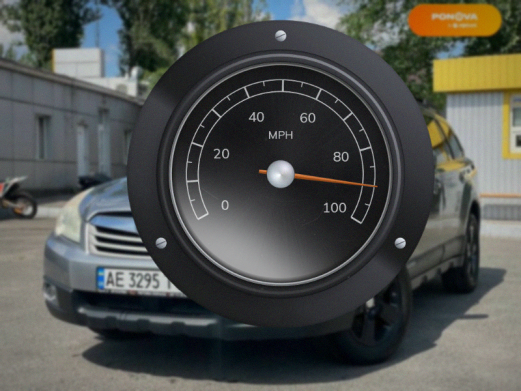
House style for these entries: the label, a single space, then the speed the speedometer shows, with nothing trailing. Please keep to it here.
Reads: 90 mph
